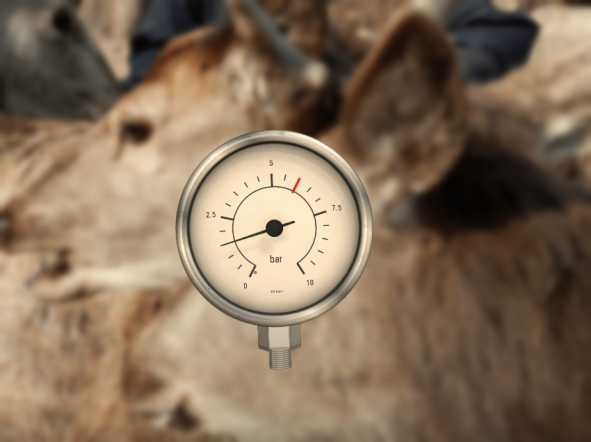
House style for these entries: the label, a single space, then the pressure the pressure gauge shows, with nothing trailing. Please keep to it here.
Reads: 1.5 bar
